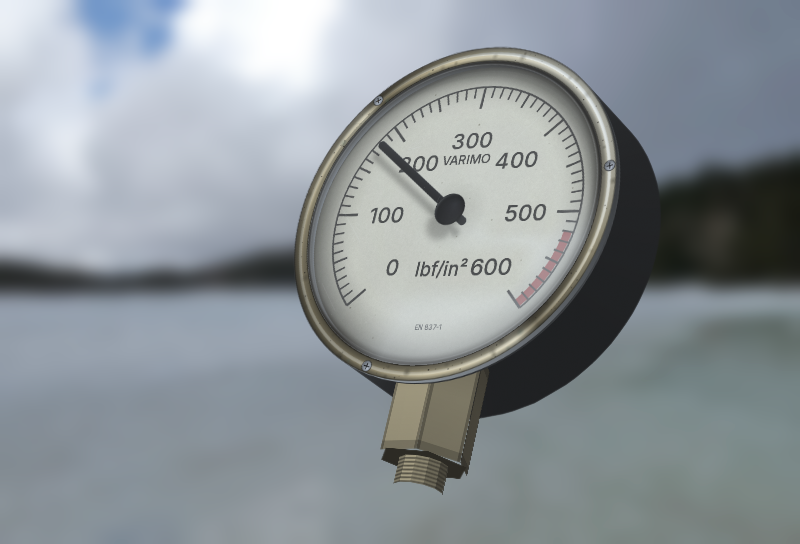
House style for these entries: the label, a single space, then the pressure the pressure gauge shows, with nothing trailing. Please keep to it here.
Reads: 180 psi
